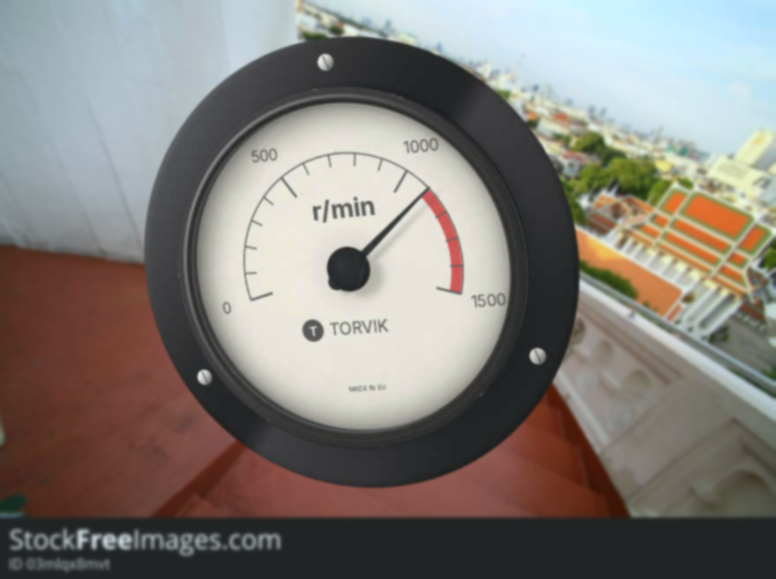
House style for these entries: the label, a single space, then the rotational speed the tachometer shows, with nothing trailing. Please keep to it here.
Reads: 1100 rpm
